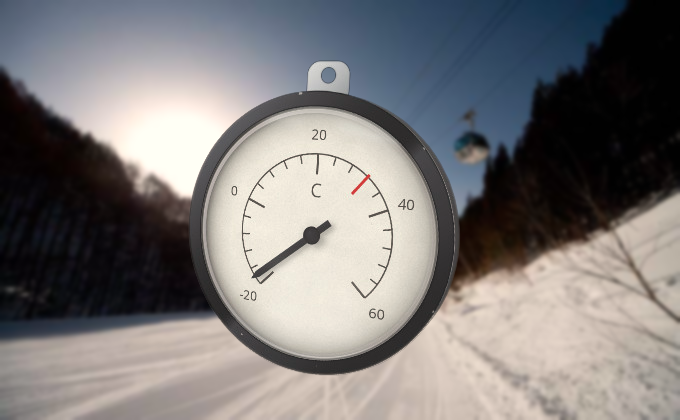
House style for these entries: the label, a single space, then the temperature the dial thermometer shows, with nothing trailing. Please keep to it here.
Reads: -18 °C
